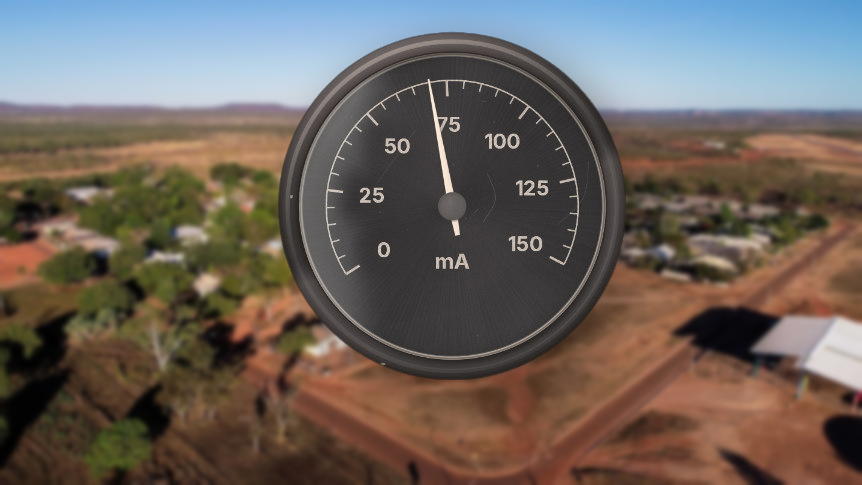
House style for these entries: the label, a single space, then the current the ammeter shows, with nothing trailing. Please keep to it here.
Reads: 70 mA
